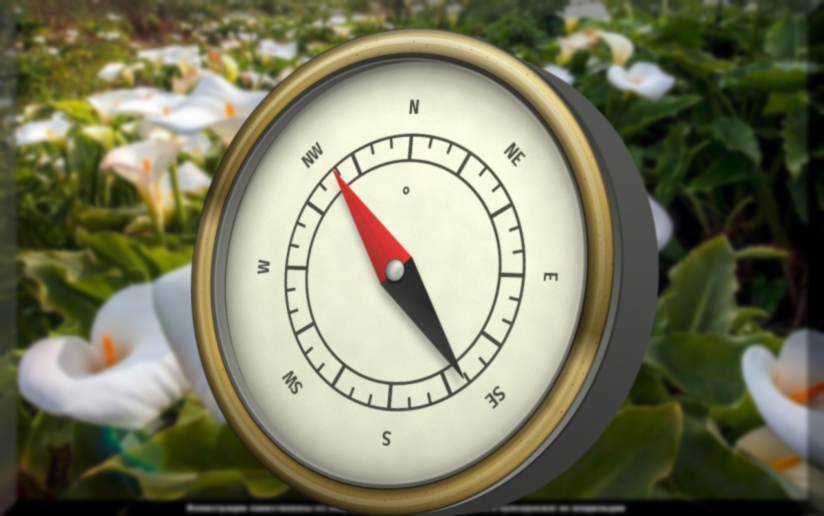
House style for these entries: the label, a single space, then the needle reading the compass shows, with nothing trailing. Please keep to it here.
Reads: 320 °
